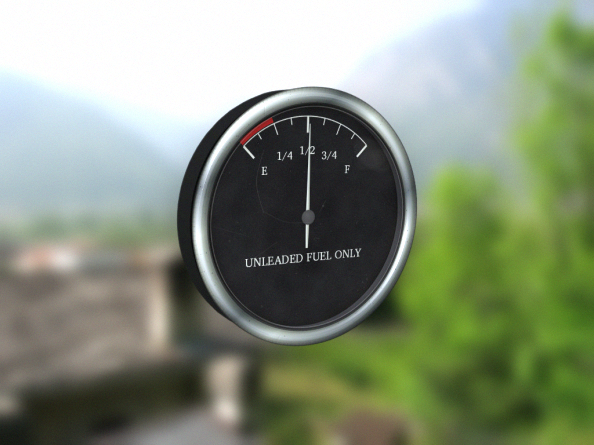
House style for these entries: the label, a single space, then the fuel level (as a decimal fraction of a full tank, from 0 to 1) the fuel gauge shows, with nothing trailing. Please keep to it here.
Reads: 0.5
